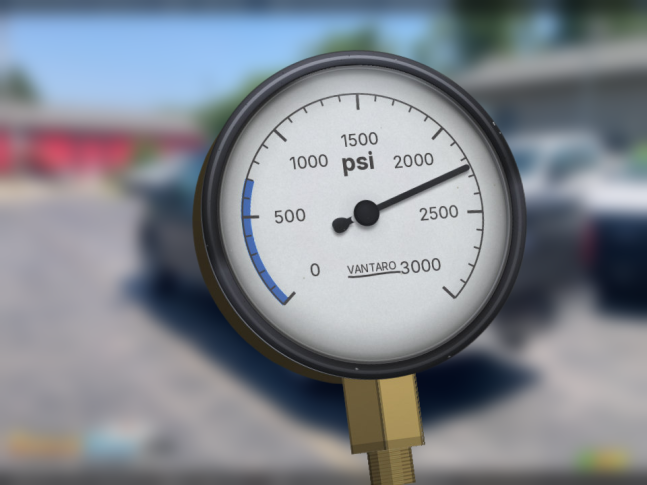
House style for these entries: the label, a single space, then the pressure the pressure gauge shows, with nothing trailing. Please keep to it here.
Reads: 2250 psi
